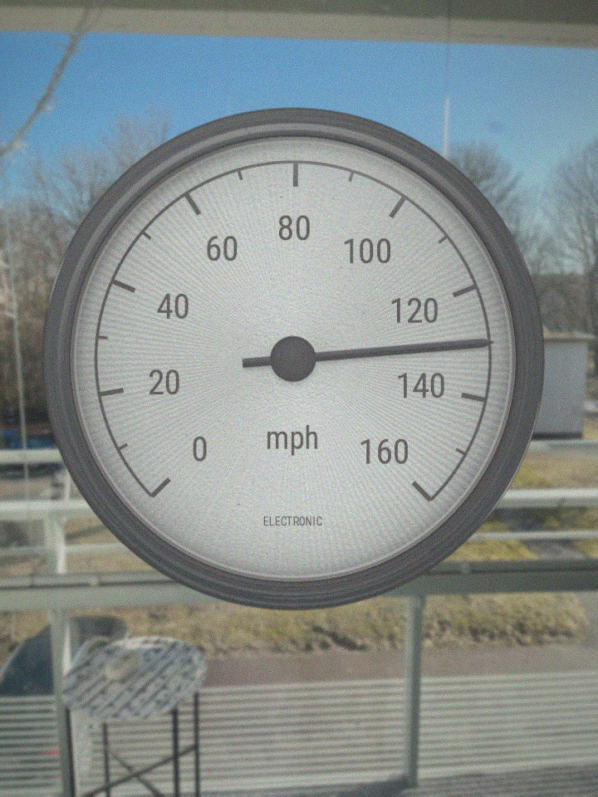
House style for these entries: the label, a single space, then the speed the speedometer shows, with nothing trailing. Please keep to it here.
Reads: 130 mph
